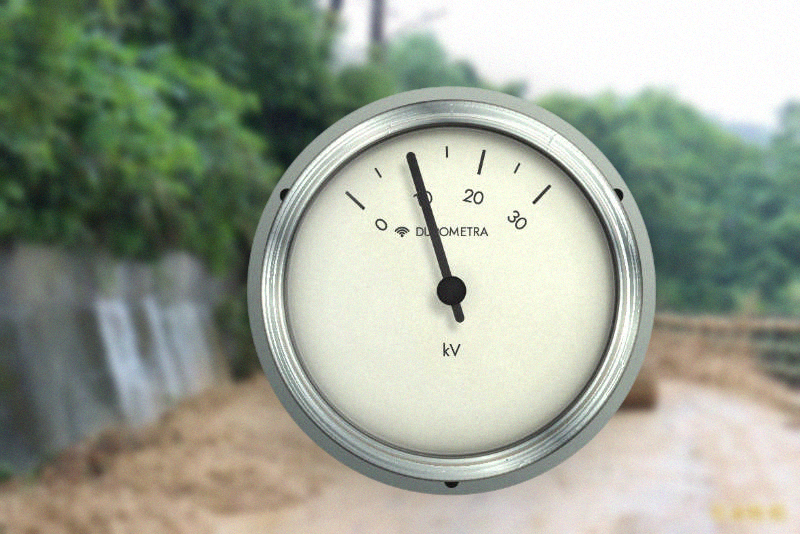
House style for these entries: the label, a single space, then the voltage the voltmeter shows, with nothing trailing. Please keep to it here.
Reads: 10 kV
